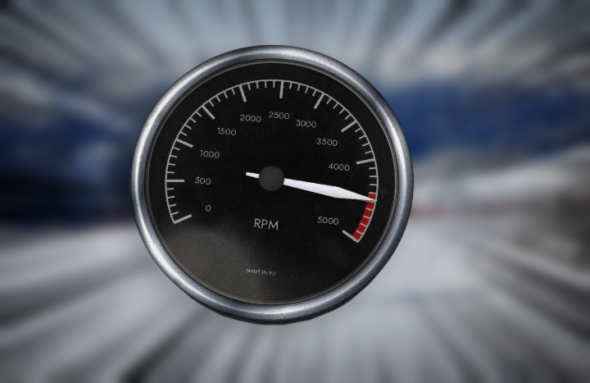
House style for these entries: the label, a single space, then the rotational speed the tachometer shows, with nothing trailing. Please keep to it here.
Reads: 4500 rpm
